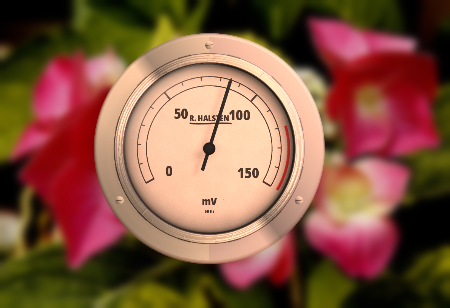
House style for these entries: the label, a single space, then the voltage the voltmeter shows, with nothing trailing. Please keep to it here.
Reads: 85 mV
